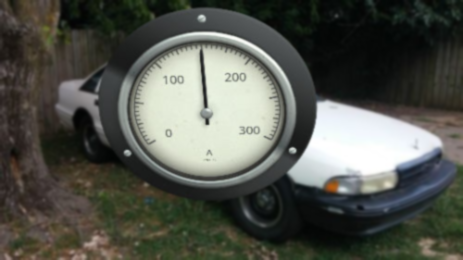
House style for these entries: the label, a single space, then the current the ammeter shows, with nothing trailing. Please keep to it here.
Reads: 150 A
